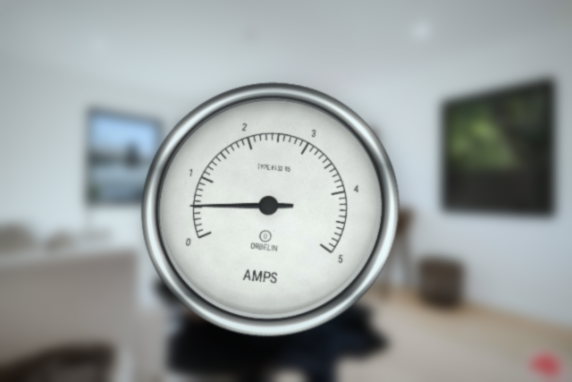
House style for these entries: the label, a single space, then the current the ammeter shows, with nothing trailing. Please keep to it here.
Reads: 0.5 A
